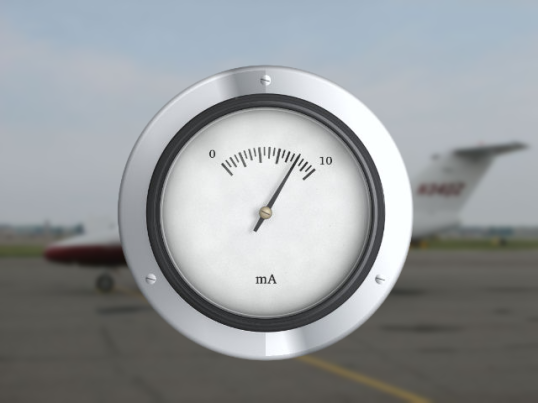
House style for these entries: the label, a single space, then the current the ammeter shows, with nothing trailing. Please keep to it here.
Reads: 8 mA
